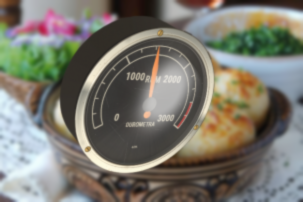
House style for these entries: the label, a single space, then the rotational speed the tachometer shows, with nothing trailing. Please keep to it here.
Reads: 1400 rpm
